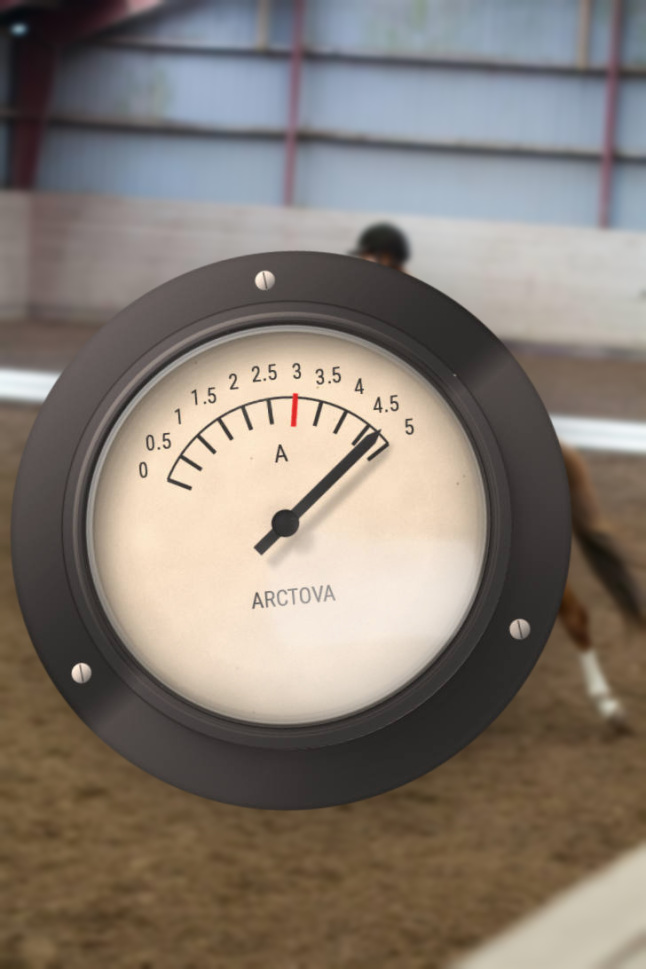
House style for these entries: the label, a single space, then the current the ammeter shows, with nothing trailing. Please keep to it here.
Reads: 4.75 A
